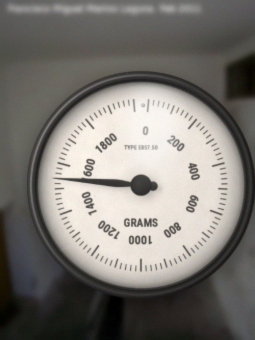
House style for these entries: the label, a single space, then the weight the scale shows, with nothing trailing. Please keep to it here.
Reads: 1540 g
